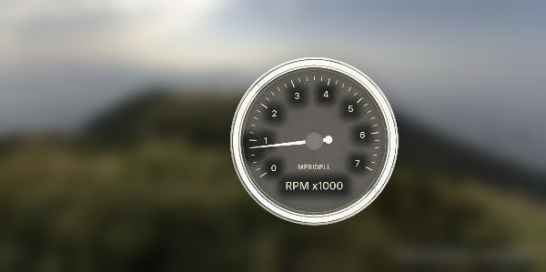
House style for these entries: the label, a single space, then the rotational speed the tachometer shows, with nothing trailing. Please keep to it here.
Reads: 800 rpm
